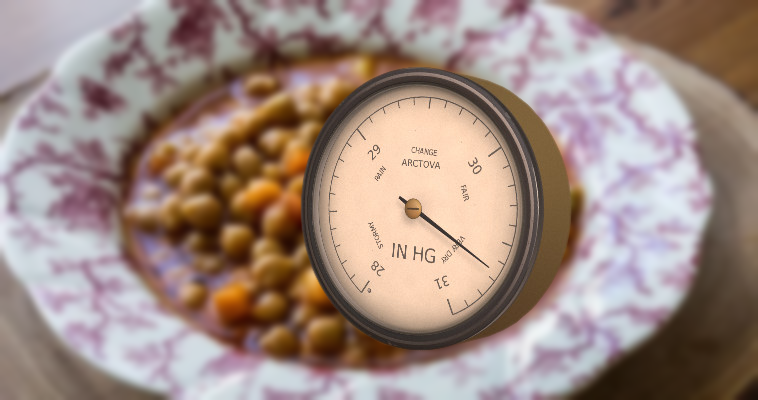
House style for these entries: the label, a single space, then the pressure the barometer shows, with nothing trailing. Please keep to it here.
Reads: 30.65 inHg
